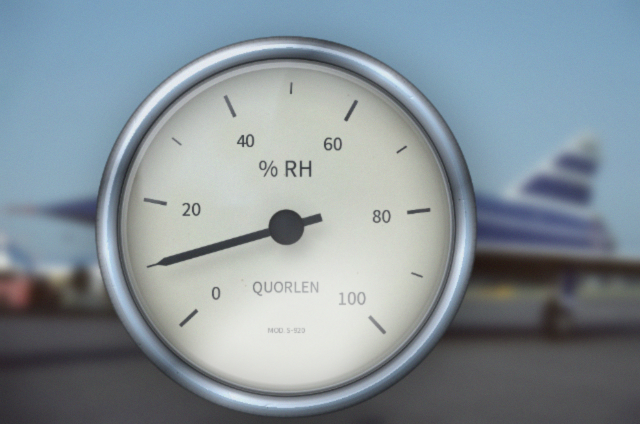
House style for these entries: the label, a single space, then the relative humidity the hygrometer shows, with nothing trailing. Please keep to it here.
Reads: 10 %
